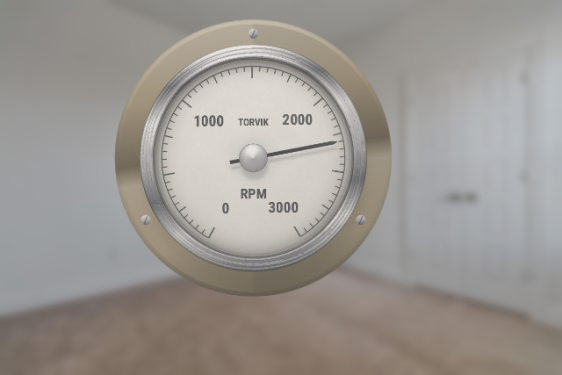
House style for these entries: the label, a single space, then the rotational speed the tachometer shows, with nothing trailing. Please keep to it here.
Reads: 2300 rpm
